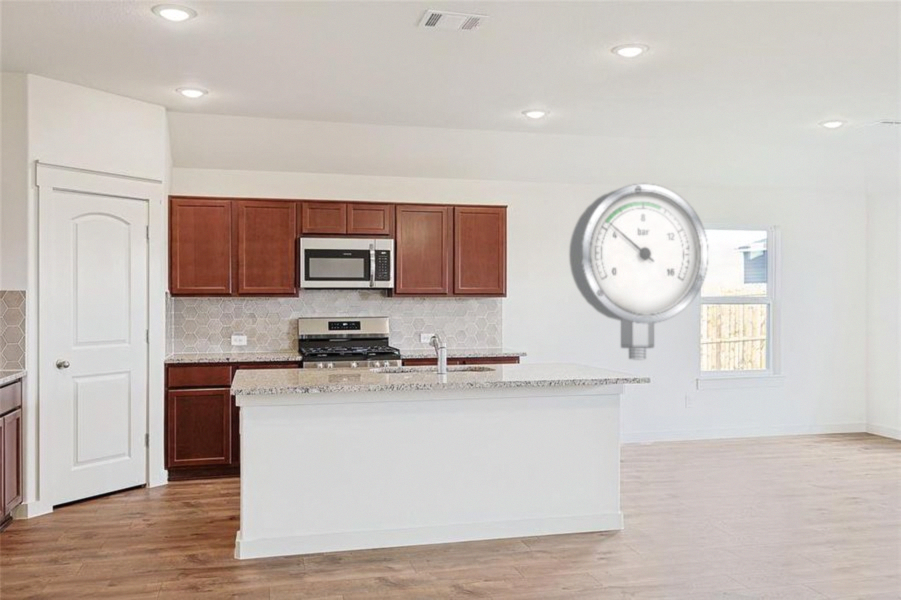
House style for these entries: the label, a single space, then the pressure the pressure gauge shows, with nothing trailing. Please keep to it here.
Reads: 4.5 bar
